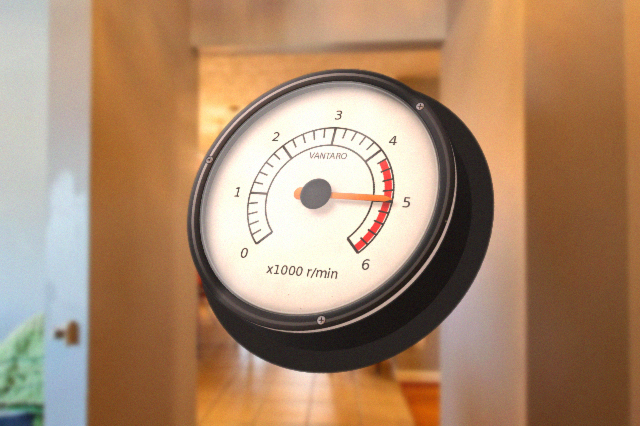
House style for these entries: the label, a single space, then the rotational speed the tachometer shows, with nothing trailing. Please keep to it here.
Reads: 5000 rpm
